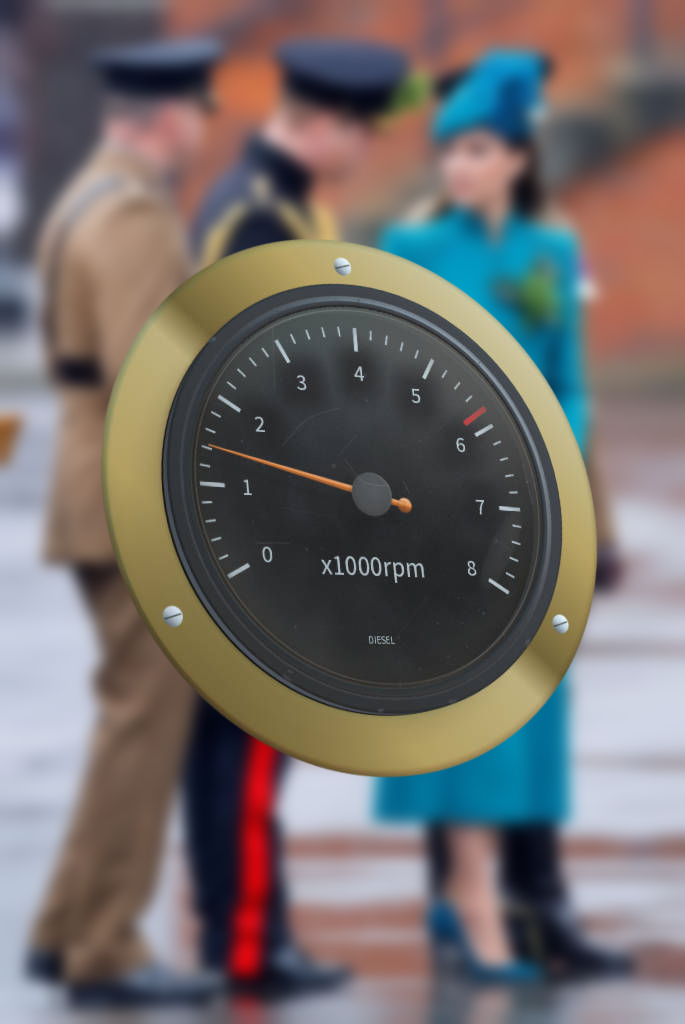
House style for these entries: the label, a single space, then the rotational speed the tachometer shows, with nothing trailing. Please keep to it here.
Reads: 1400 rpm
